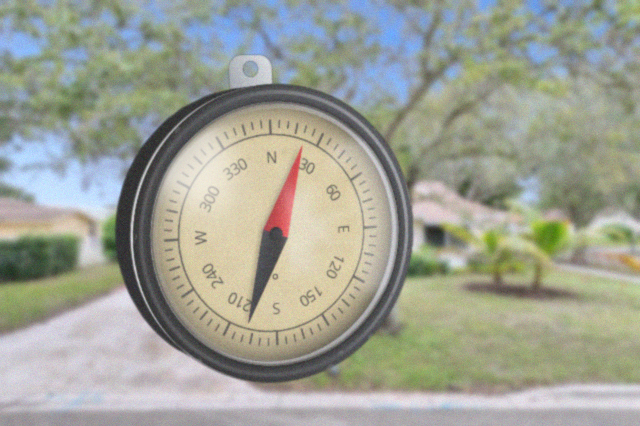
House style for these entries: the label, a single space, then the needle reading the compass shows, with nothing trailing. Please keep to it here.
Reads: 20 °
